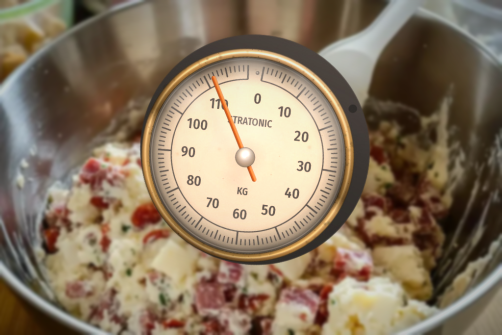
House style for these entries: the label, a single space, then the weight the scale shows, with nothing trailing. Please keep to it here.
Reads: 112 kg
